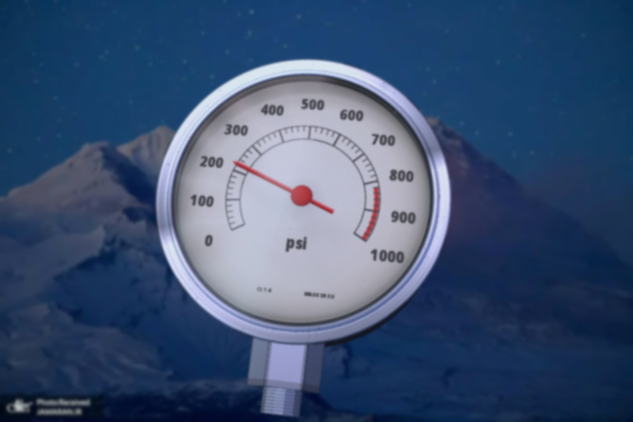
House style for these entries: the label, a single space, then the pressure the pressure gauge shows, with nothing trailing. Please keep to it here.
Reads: 220 psi
